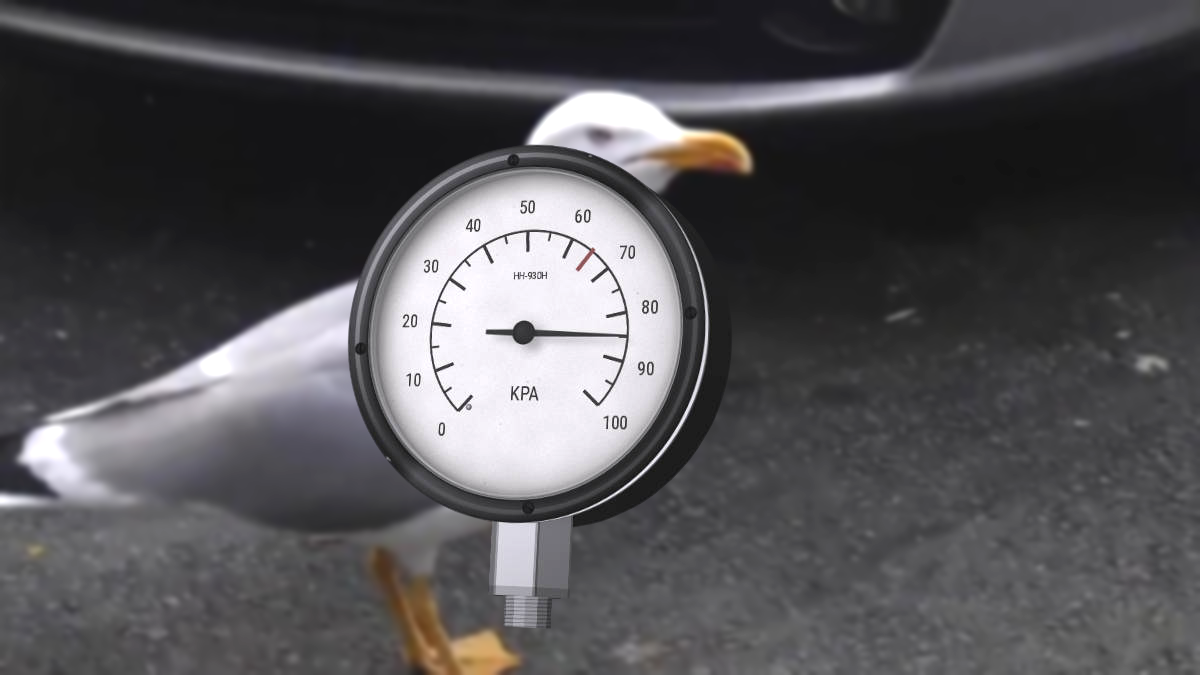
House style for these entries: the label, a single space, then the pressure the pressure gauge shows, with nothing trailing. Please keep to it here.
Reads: 85 kPa
